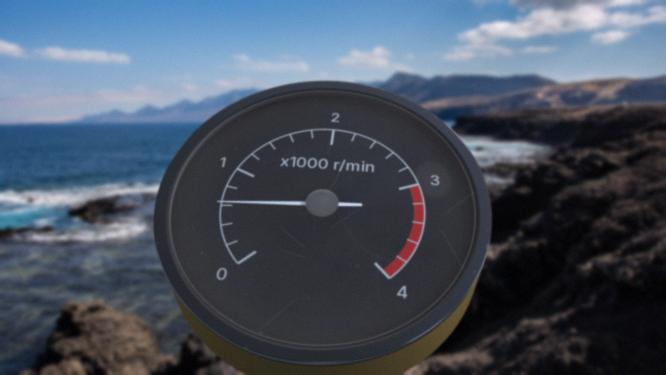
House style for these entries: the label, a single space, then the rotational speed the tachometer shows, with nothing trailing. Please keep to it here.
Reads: 600 rpm
